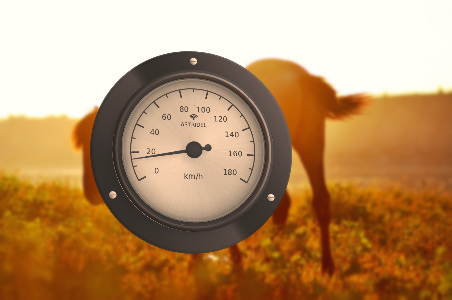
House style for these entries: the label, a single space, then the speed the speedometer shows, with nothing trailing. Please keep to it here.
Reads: 15 km/h
